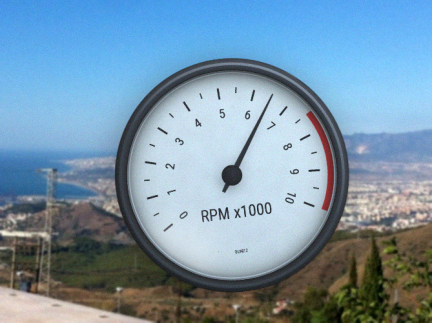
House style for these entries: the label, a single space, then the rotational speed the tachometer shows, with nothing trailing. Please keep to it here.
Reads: 6500 rpm
